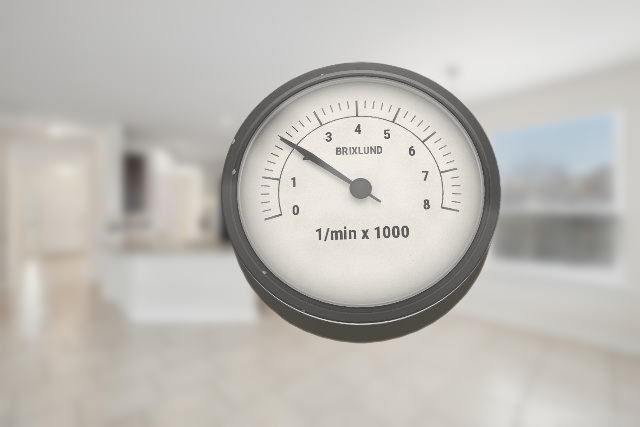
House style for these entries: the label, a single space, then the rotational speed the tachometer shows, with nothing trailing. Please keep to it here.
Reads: 2000 rpm
